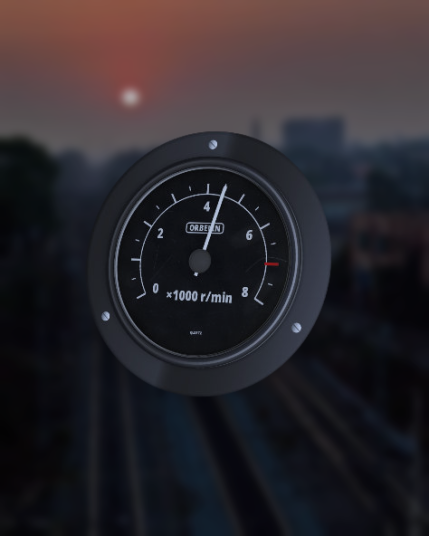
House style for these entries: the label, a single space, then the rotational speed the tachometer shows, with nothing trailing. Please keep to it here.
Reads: 4500 rpm
